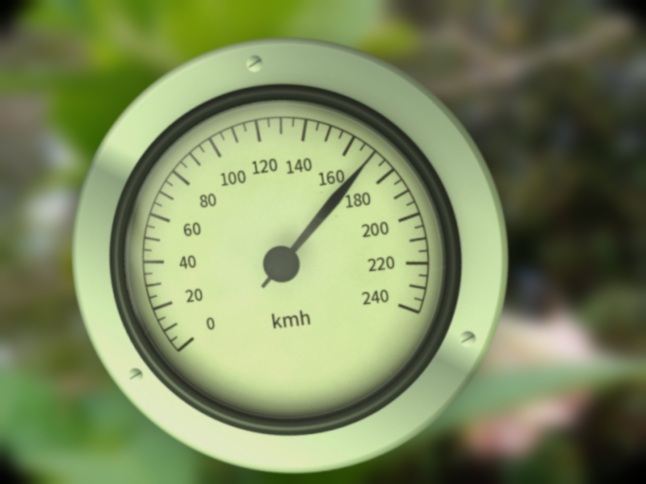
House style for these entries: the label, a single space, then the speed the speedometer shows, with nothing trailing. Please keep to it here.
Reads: 170 km/h
